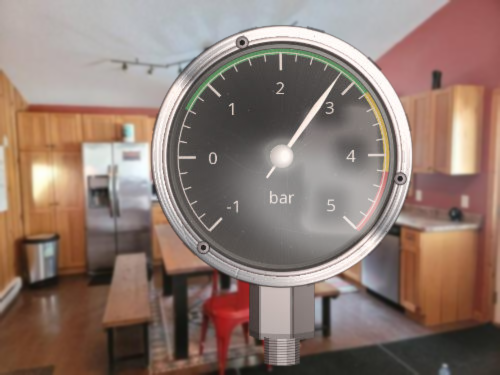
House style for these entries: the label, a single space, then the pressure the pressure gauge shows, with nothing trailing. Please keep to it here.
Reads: 2.8 bar
